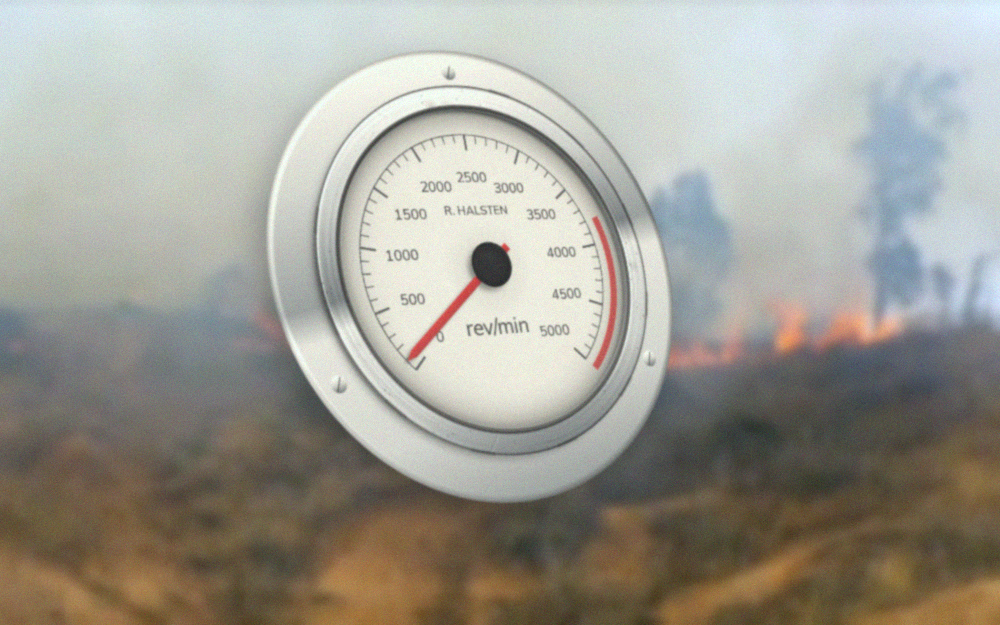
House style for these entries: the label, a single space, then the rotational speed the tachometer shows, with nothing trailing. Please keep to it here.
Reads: 100 rpm
